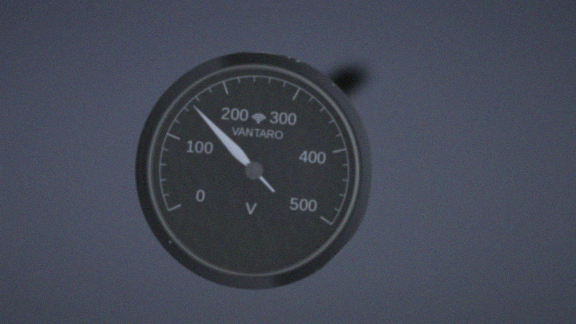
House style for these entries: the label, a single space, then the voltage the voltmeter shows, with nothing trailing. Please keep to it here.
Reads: 150 V
